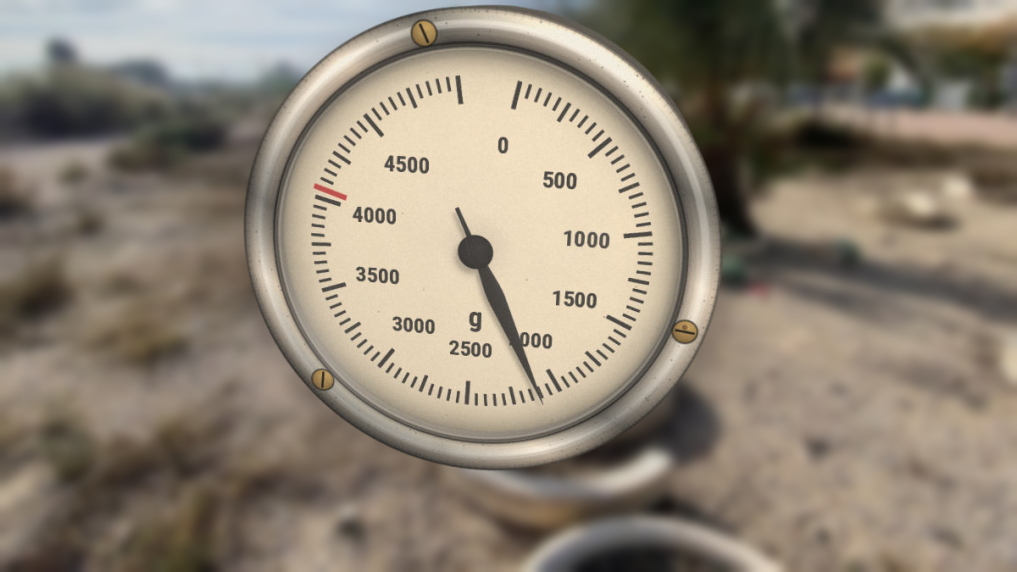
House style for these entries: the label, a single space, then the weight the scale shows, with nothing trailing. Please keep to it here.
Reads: 2100 g
